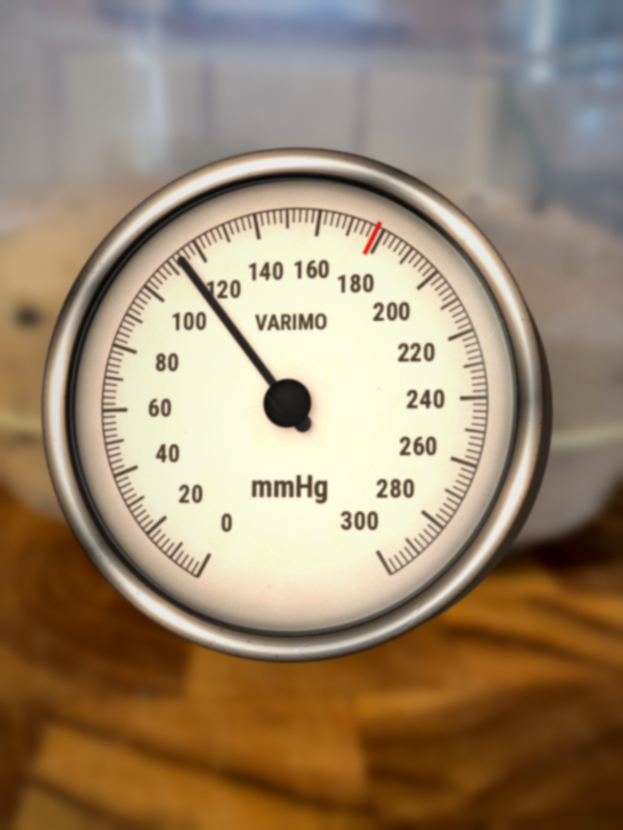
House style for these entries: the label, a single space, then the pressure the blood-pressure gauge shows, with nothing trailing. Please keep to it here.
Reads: 114 mmHg
